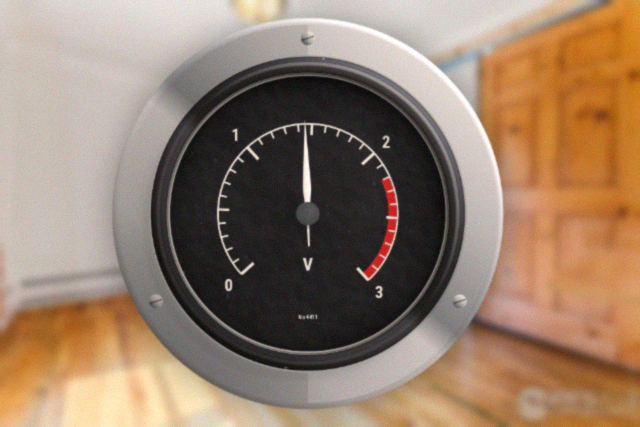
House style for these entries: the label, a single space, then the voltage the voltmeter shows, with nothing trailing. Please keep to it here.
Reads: 1.45 V
